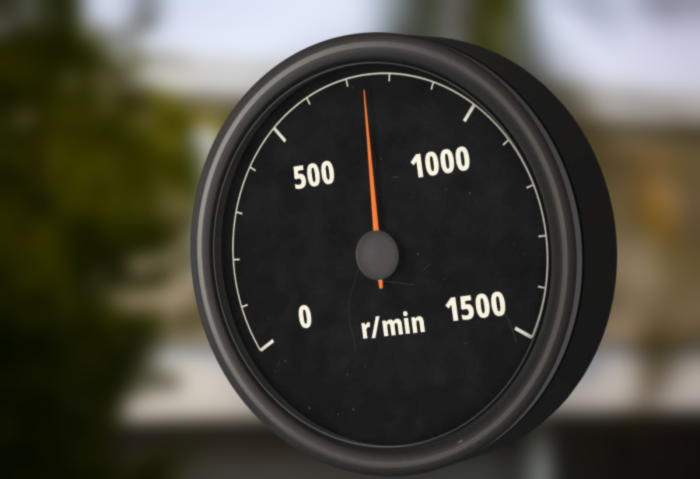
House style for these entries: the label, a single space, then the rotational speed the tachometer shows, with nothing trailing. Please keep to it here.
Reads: 750 rpm
